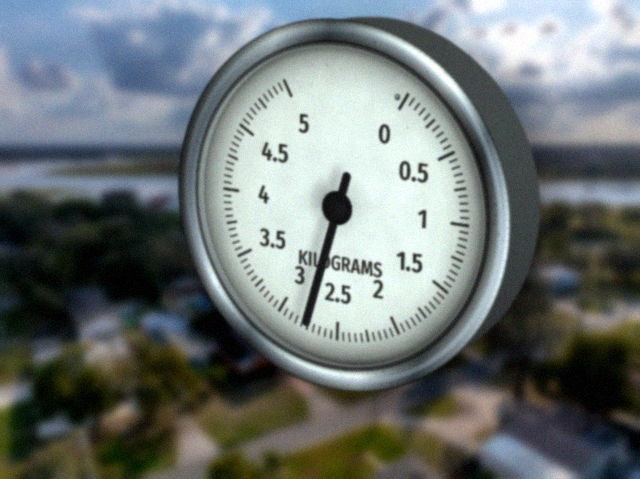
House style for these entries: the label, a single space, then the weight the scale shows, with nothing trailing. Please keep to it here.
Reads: 2.75 kg
